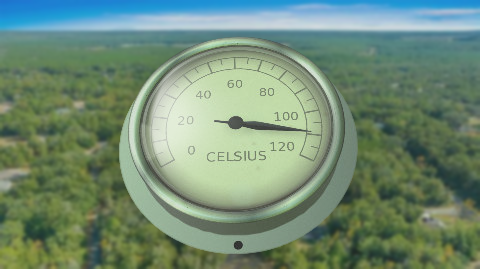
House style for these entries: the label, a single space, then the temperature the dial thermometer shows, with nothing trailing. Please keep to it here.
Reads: 110 °C
